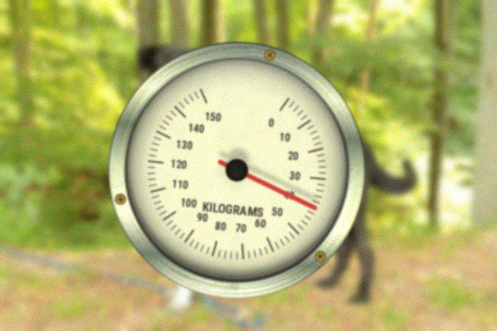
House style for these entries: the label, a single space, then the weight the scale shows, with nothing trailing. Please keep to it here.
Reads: 40 kg
